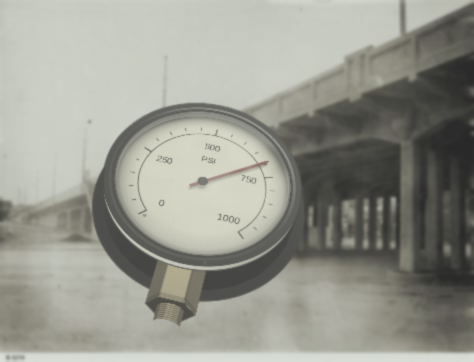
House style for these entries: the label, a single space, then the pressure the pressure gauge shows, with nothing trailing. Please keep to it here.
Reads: 700 psi
